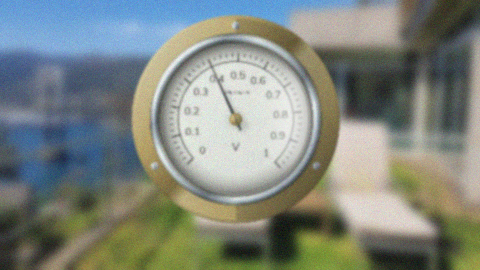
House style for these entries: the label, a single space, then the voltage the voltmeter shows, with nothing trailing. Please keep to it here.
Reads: 0.4 V
